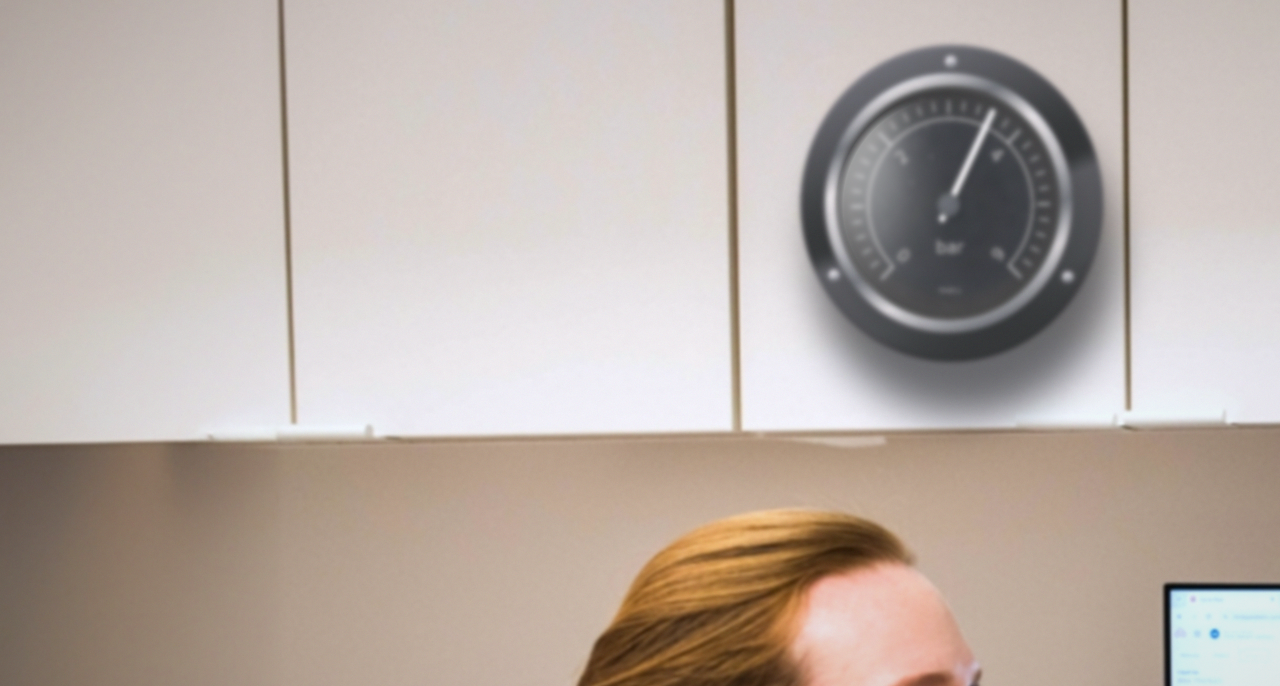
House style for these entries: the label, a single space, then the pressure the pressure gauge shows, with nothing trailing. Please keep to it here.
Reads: 3.6 bar
